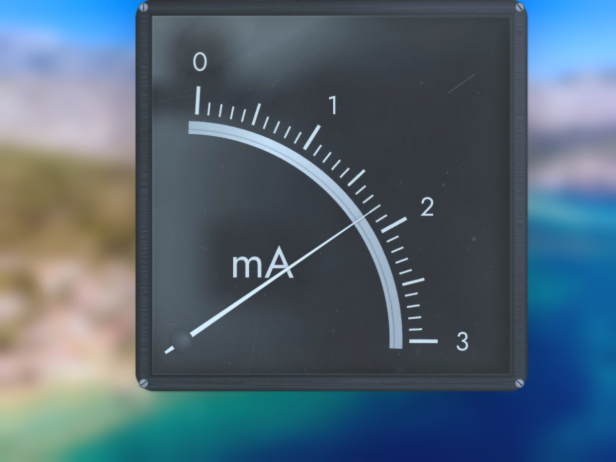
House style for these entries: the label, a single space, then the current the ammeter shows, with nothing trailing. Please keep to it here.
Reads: 1.8 mA
